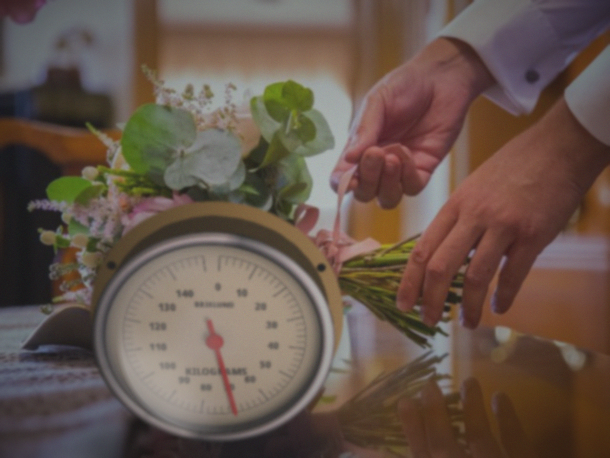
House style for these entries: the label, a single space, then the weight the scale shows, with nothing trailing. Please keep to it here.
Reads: 70 kg
